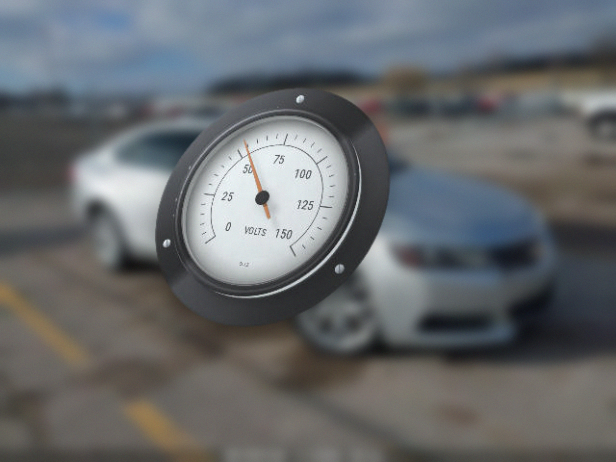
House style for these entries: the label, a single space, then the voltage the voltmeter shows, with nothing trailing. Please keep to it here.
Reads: 55 V
